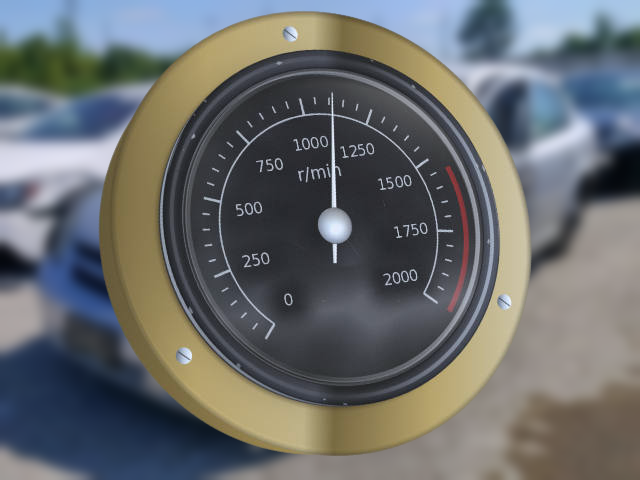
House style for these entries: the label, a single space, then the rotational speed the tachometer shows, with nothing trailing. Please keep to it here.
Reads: 1100 rpm
